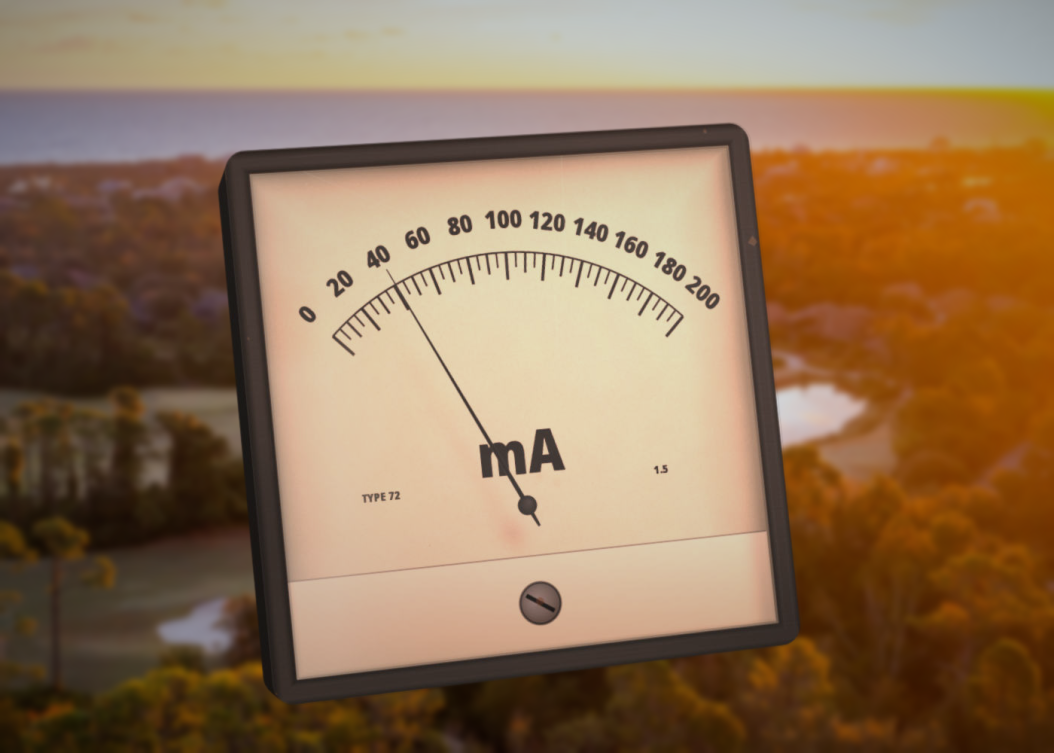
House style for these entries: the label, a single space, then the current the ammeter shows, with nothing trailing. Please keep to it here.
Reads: 40 mA
